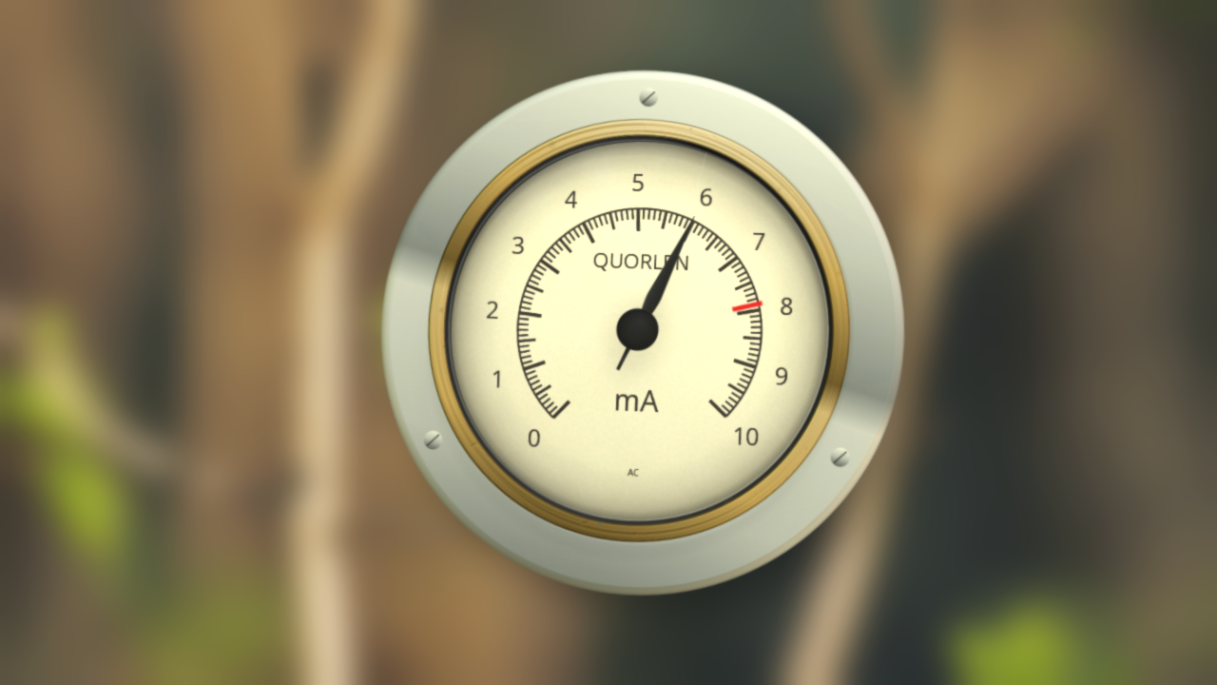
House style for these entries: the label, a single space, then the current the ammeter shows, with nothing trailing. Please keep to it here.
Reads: 6 mA
